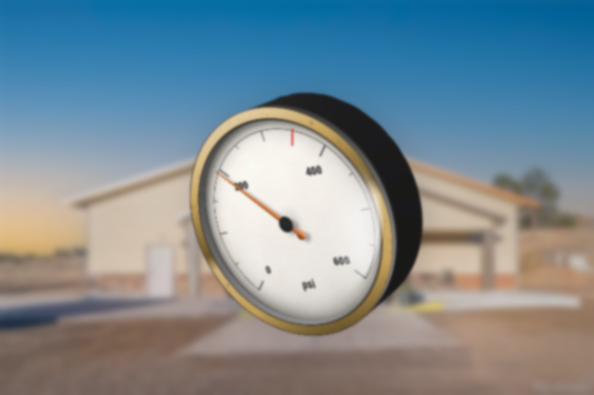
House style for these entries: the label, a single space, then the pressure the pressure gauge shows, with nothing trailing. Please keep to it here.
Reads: 200 psi
